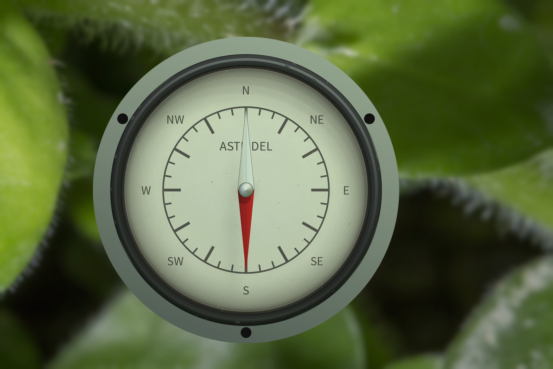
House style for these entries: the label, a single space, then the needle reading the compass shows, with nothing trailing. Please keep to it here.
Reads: 180 °
